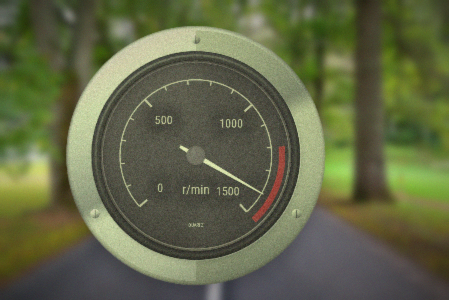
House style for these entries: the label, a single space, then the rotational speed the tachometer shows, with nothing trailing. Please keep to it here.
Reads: 1400 rpm
